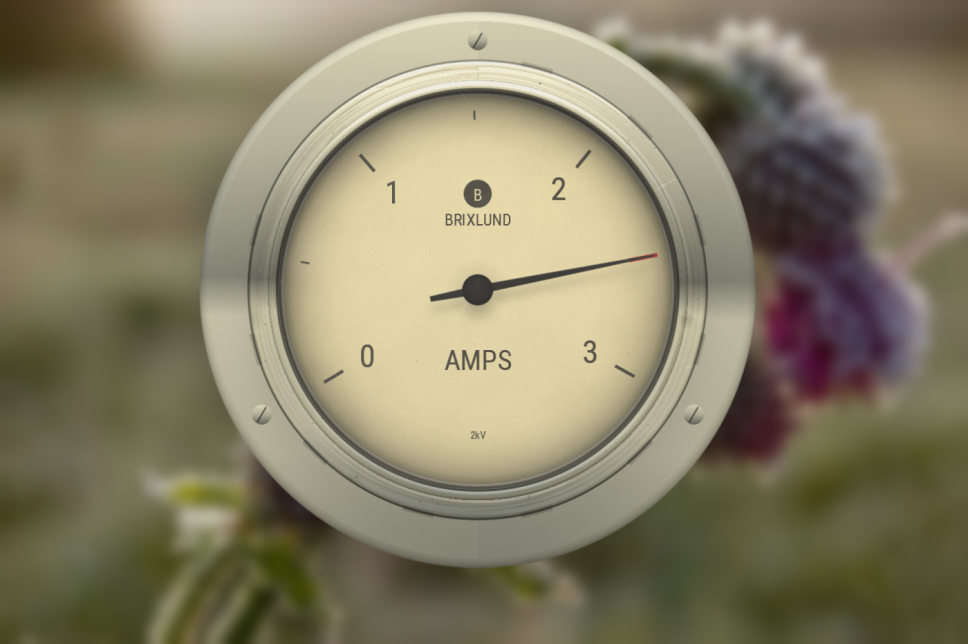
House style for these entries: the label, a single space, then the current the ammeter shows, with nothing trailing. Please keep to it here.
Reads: 2.5 A
